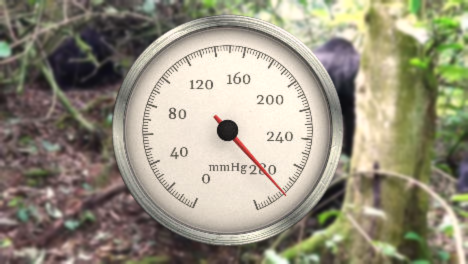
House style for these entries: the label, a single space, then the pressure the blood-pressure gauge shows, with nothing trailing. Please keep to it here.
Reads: 280 mmHg
